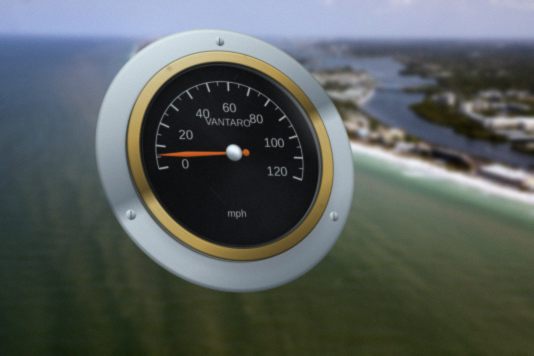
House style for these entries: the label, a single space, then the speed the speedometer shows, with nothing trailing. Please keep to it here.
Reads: 5 mph
